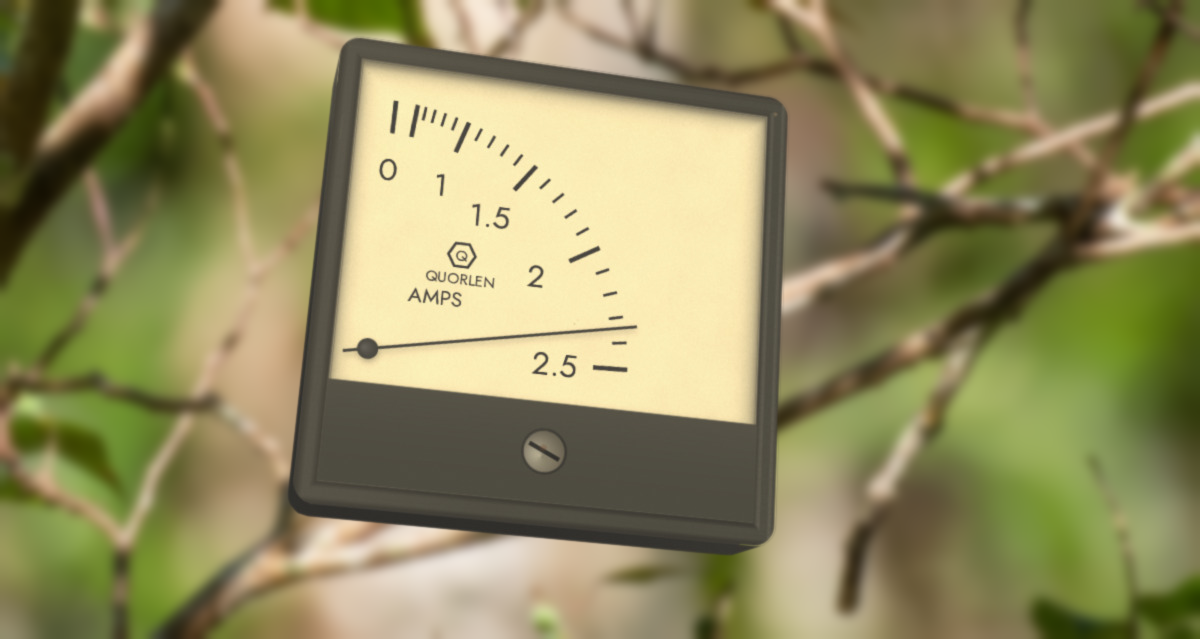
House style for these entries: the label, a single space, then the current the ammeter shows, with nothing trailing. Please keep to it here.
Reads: 2.35 A
